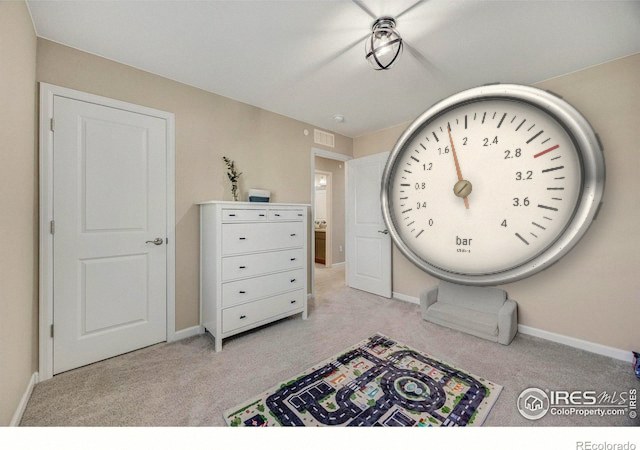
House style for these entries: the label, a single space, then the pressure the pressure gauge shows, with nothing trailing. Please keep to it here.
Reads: 1.8 bar
